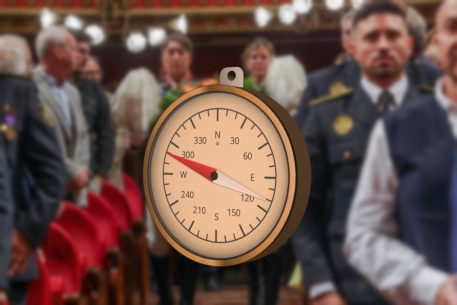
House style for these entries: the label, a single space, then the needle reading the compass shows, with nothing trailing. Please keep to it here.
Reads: 290 °
